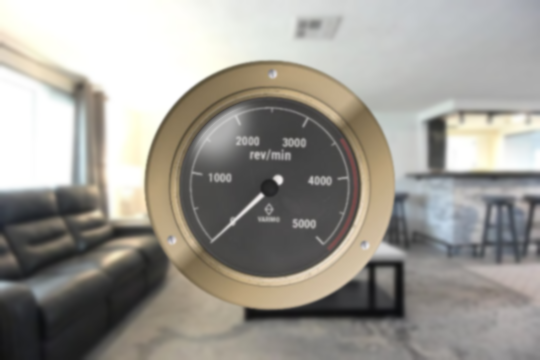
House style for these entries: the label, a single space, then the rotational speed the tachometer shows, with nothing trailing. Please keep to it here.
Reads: 0 rpm
